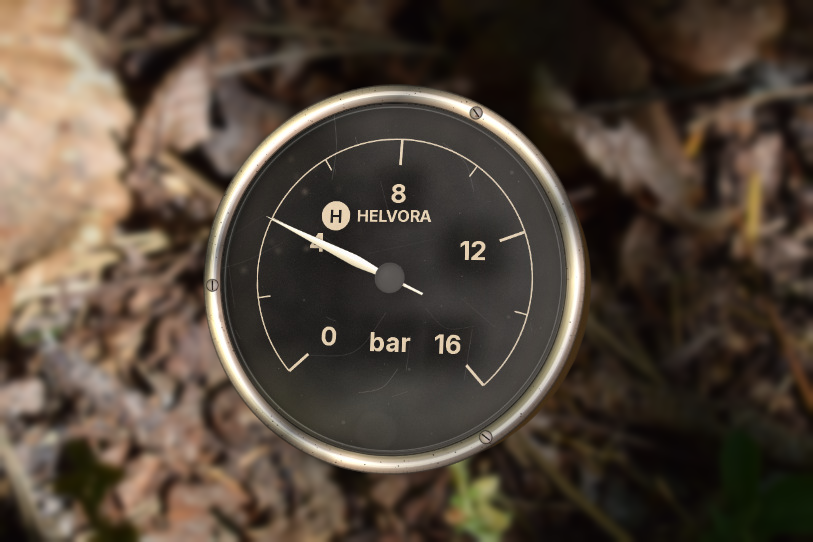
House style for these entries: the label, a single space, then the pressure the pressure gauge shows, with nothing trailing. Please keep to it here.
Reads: 4 bar
